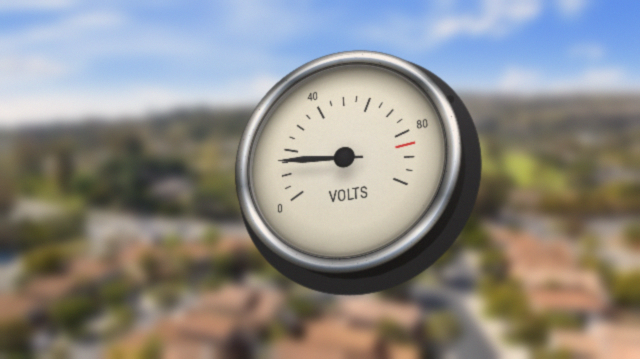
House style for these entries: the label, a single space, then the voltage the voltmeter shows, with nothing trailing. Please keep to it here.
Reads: 15 V
